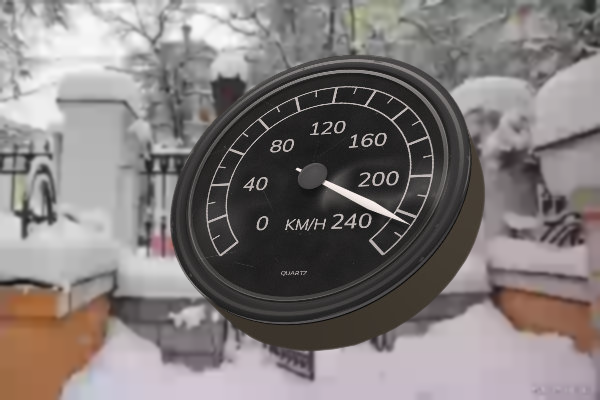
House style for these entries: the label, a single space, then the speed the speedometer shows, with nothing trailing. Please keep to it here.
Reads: 225 km/h
